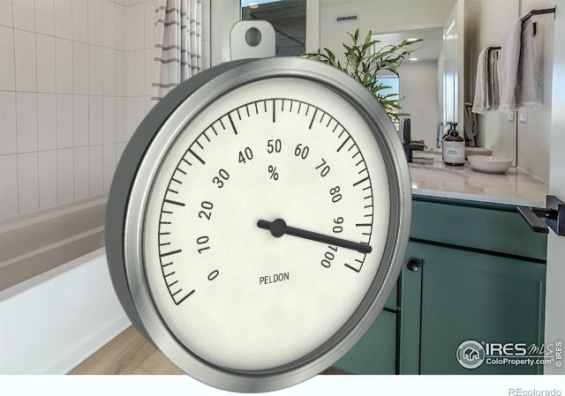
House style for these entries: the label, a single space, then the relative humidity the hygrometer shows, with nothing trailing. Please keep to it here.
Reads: 95 %
